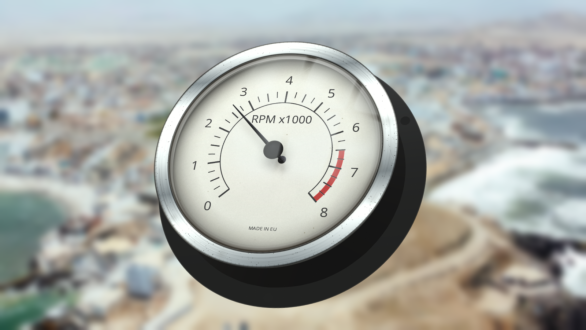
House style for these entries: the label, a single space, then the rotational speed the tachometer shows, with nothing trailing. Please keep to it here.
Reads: 2625 rpm
